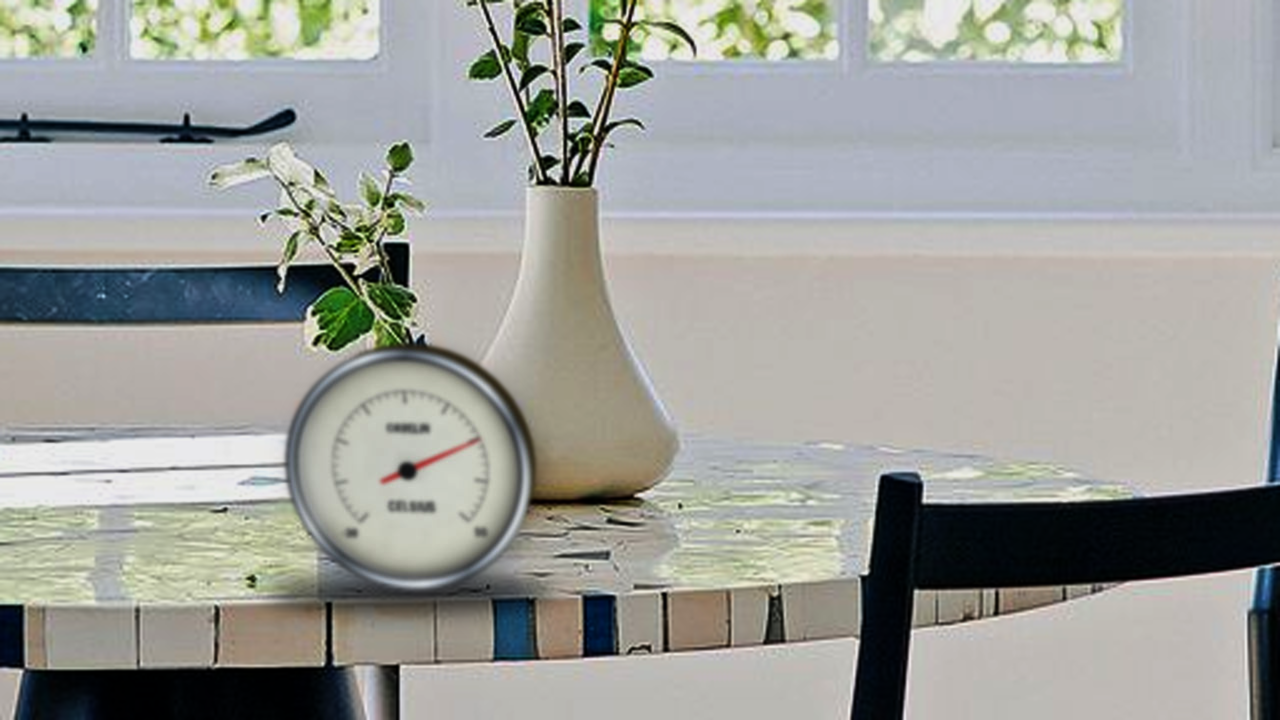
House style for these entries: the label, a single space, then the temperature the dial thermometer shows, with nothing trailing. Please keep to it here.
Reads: 30 °C
